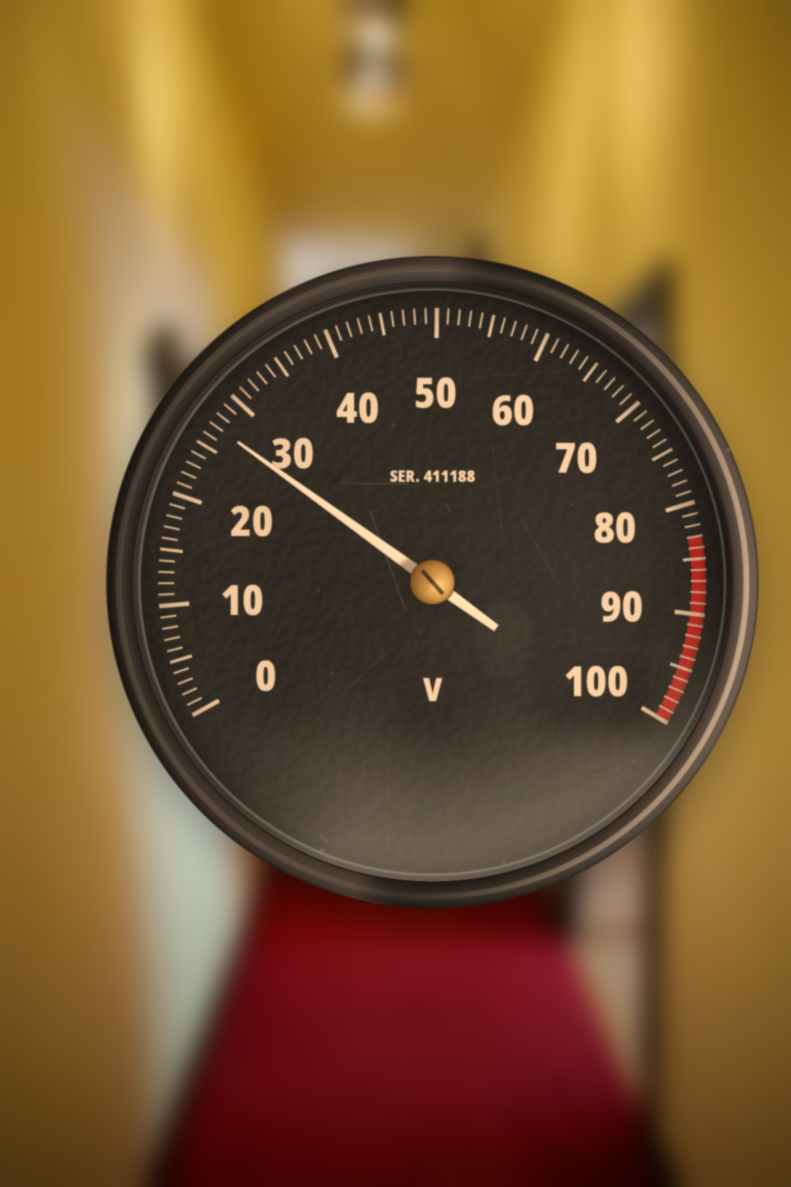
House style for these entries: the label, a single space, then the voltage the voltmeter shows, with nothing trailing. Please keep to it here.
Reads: 27 V
